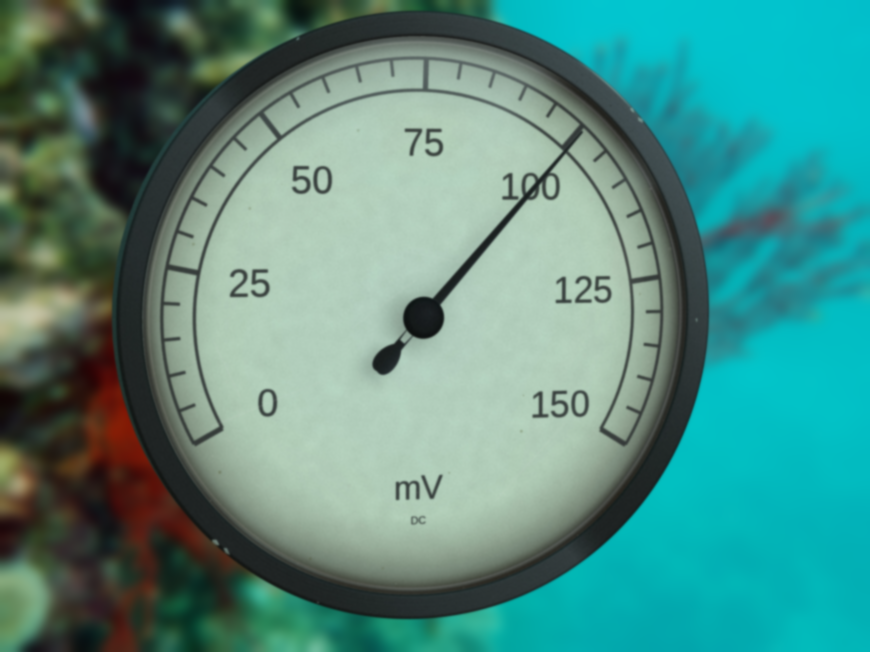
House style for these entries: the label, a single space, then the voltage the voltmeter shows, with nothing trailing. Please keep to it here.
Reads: 100 mV
